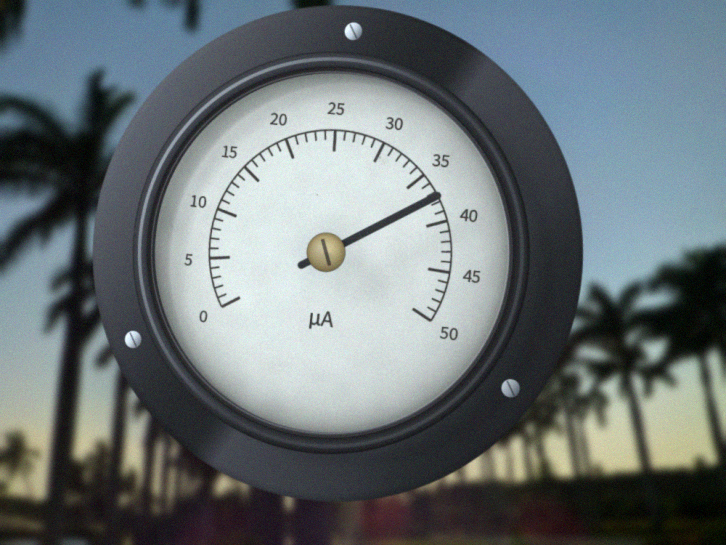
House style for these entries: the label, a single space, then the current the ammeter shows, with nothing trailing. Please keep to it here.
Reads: 37.5 µA
